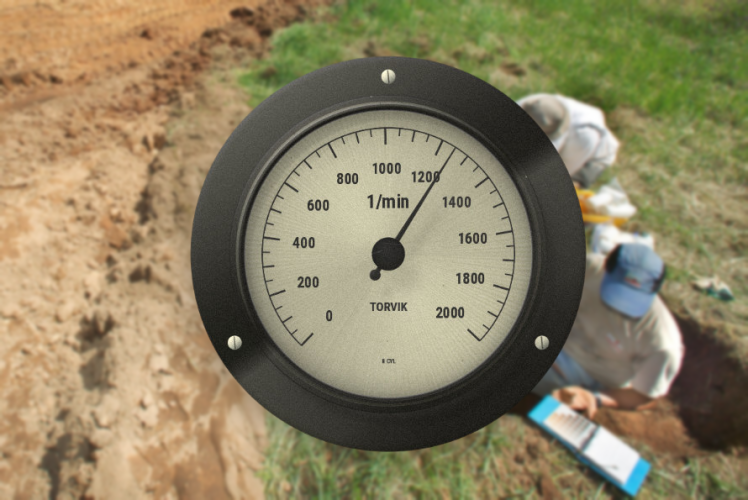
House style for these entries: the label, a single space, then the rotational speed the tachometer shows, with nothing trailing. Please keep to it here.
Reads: 1250 rpm
